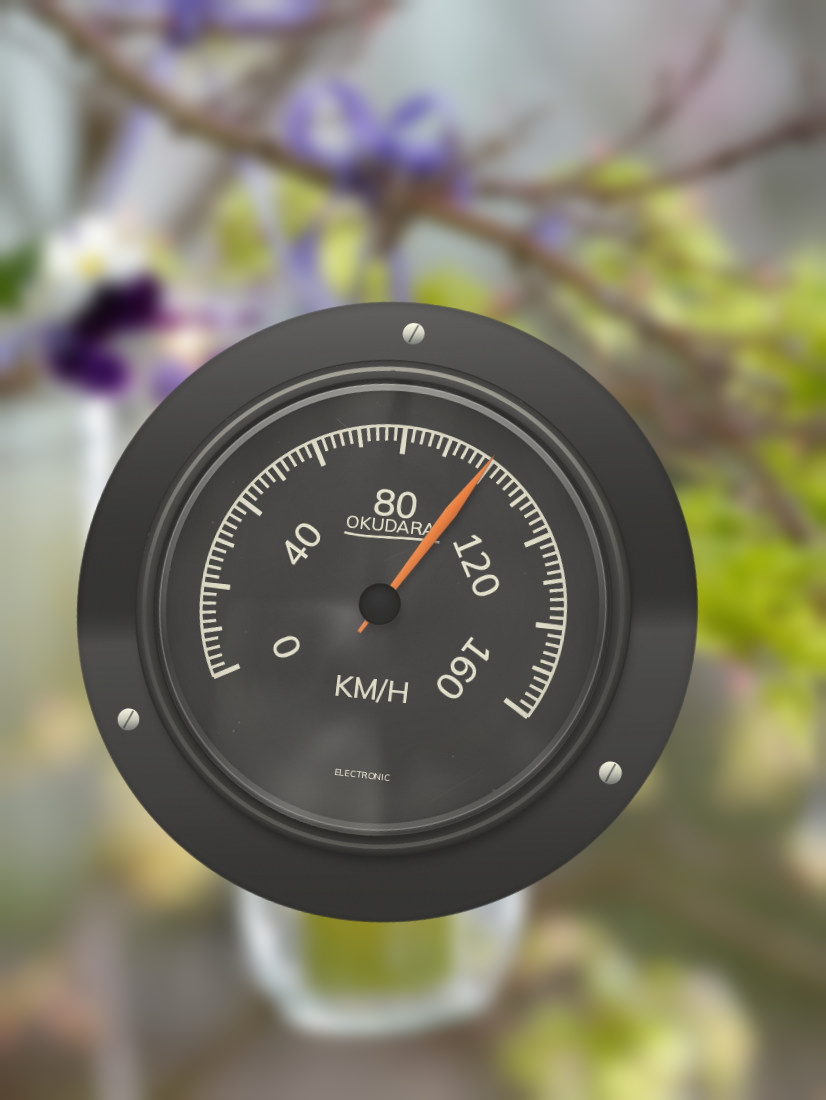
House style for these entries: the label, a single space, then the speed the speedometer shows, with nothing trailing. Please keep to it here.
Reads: 100 km/h
